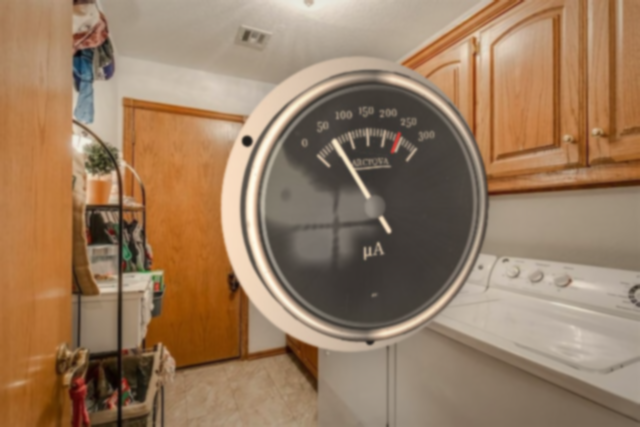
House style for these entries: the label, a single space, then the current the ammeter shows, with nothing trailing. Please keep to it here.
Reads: 50 µA
